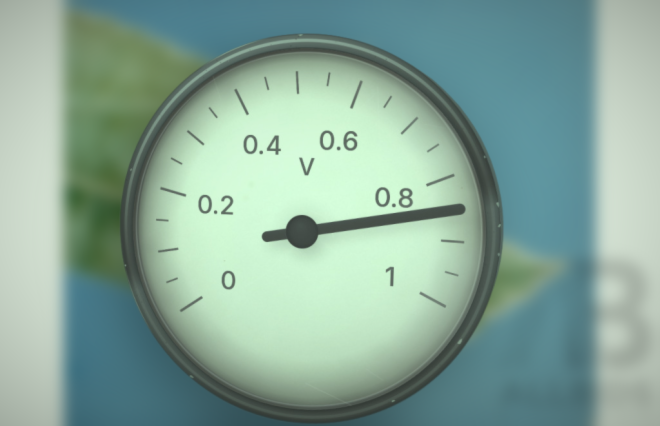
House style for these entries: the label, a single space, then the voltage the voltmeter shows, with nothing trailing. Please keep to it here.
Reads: 0.85 V
